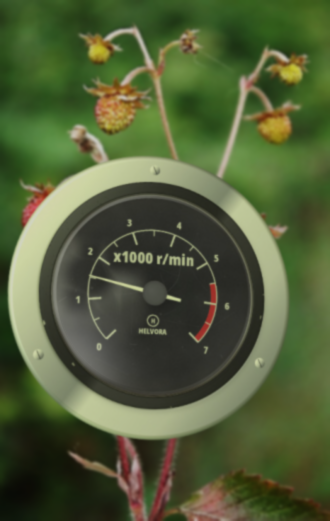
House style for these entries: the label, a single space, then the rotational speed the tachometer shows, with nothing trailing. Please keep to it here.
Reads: 1500 rpm
